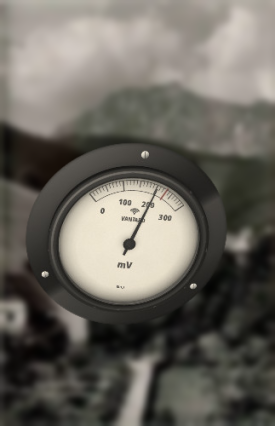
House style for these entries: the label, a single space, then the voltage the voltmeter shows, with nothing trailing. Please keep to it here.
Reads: 200 mV
